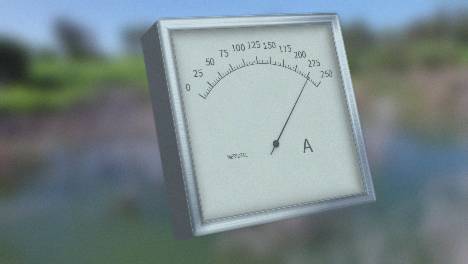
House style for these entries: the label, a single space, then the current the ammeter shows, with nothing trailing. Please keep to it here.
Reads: 225 A
